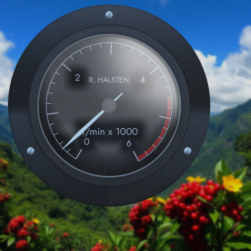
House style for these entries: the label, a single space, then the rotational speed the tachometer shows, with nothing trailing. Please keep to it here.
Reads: 300 rpm
